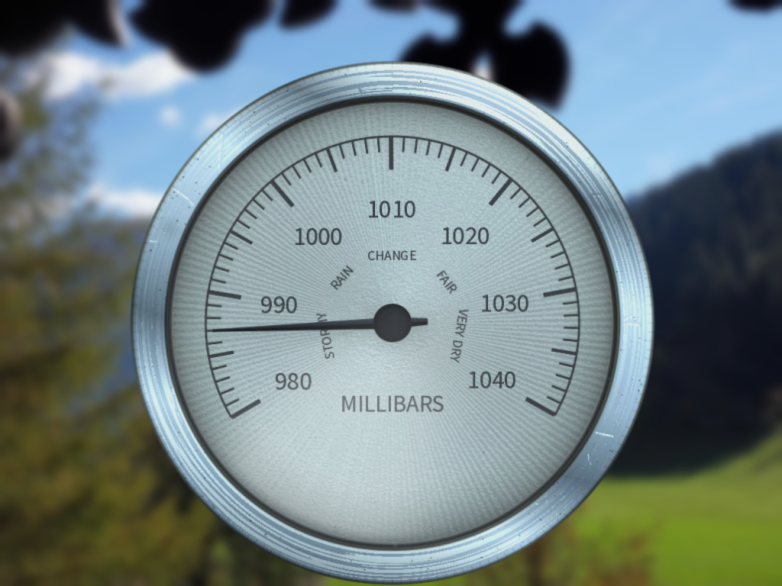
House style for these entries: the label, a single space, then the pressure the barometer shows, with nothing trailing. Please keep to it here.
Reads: 987 mbar
